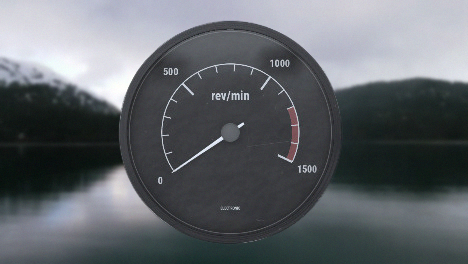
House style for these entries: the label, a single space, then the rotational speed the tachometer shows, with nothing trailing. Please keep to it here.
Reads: 0 rpm
